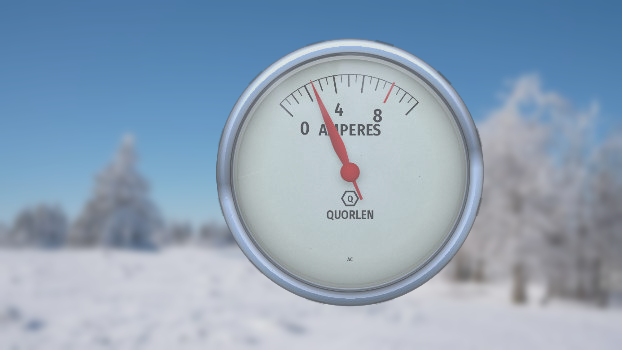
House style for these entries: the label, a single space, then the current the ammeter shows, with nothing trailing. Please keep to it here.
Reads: 2.5 A
